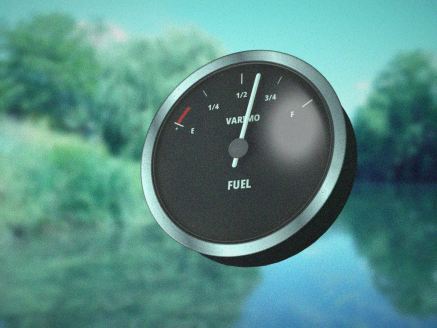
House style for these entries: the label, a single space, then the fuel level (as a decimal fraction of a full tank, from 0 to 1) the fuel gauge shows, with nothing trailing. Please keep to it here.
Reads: 0.625
